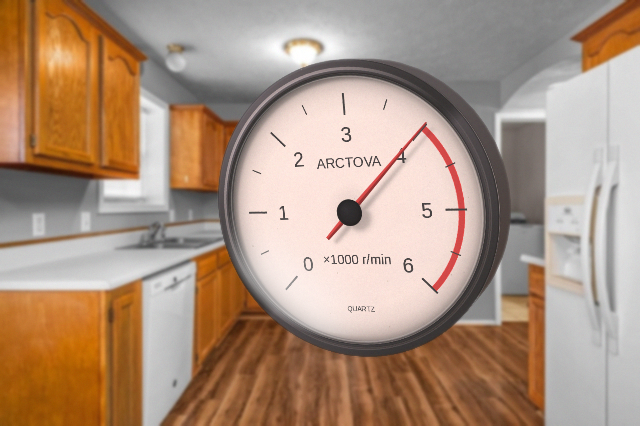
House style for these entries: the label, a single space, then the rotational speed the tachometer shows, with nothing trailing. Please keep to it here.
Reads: 4000 rpm
